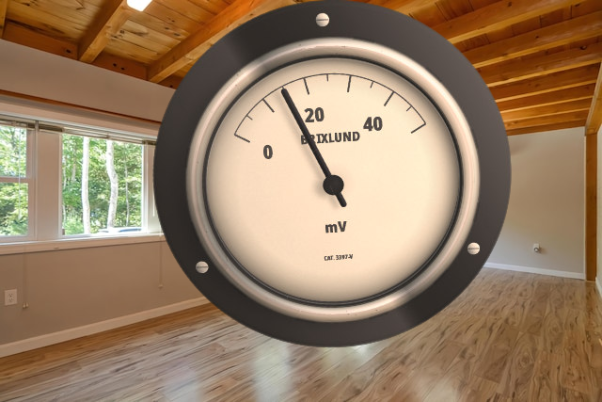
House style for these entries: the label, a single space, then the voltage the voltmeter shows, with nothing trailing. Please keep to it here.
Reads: 15 mV
